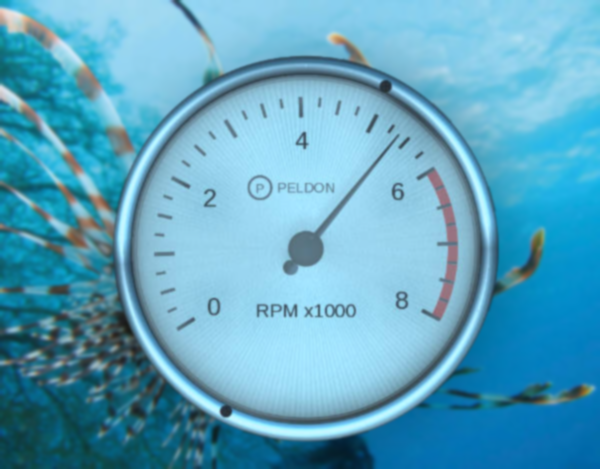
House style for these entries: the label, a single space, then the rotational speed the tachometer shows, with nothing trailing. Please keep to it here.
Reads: 5375 rpm
